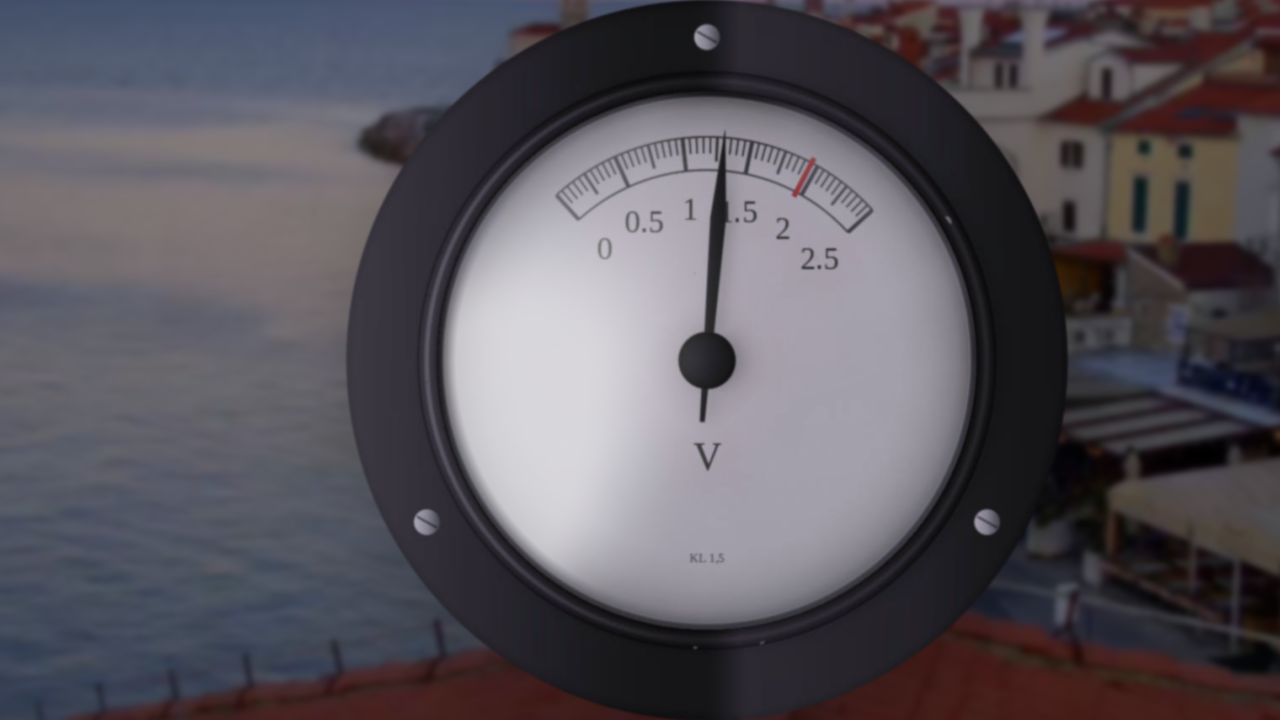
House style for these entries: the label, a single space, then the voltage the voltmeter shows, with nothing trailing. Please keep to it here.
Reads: 1.3 V
